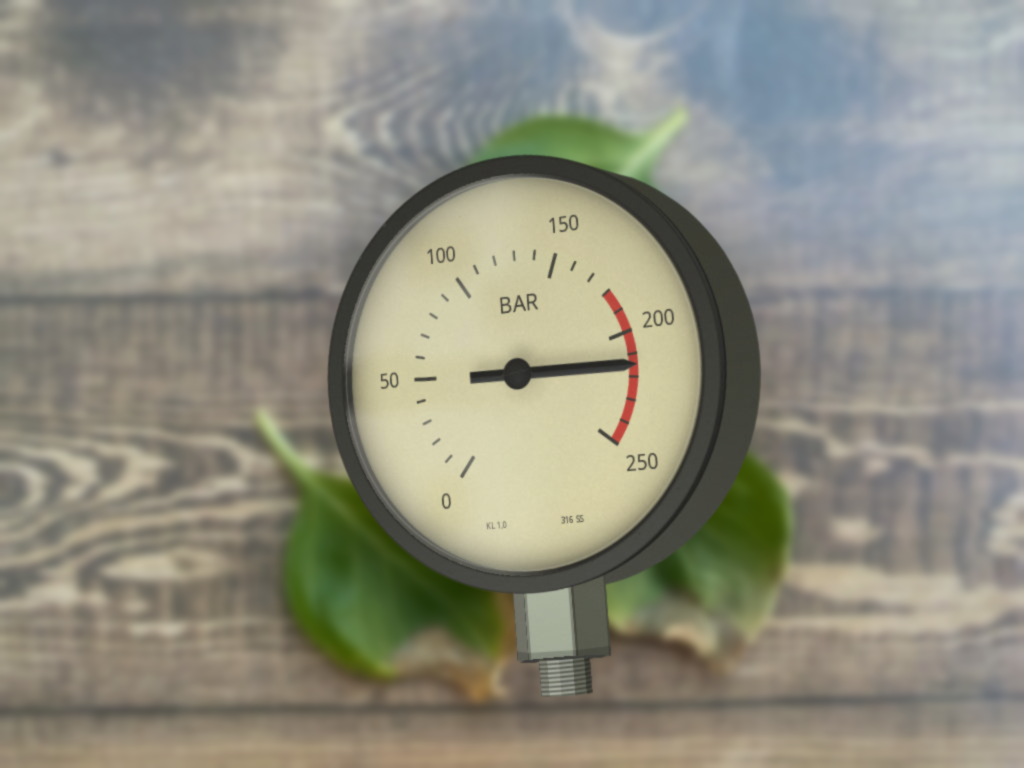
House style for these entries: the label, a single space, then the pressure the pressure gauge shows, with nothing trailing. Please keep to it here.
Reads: 215 bar
